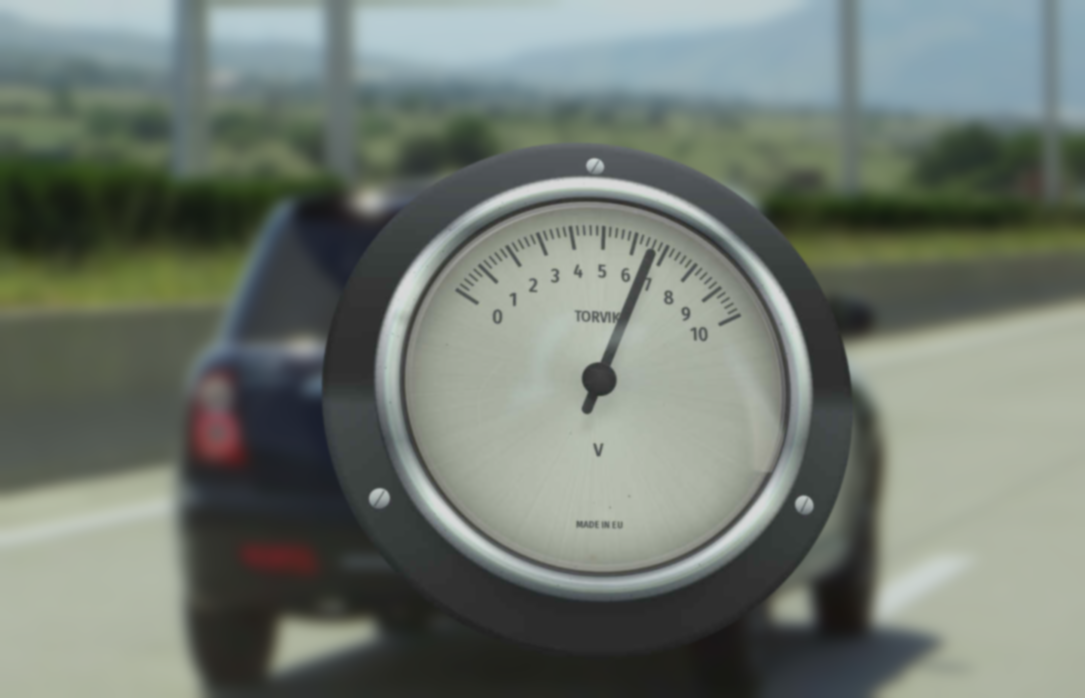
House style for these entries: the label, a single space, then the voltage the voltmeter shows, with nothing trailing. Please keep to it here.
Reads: 6.6 V
